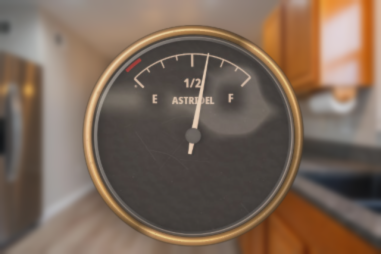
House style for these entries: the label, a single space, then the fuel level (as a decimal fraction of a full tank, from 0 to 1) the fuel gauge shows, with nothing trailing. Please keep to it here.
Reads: 0.625
